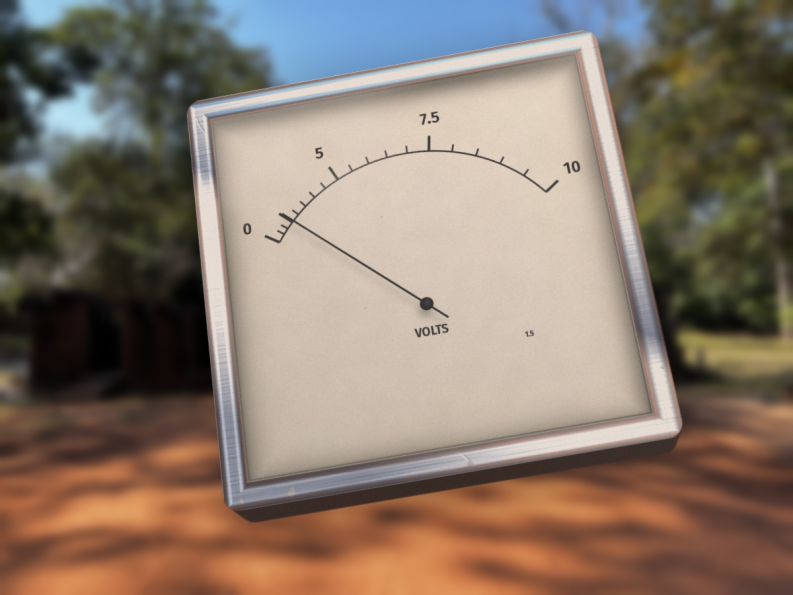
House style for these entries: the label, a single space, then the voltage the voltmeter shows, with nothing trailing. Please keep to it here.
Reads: 2.5 V
